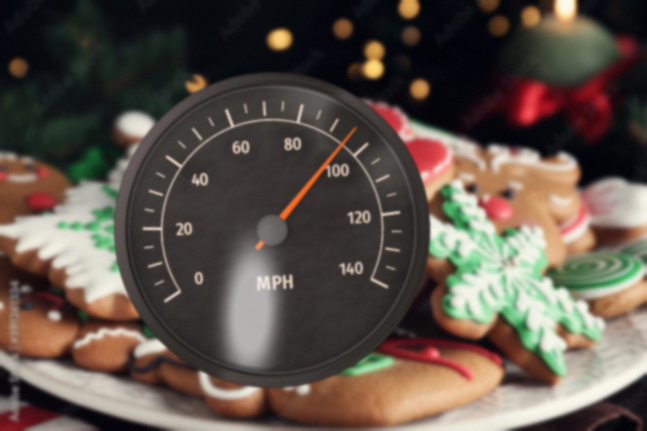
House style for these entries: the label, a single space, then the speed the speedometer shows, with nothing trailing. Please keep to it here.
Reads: 95 mph
